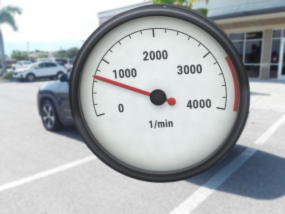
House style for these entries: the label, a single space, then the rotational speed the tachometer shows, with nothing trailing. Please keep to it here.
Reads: 700 rpm
